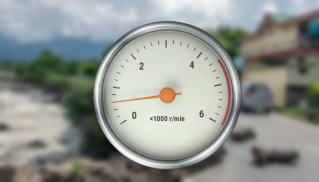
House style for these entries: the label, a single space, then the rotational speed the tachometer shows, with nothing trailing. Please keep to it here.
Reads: 600 rpm
